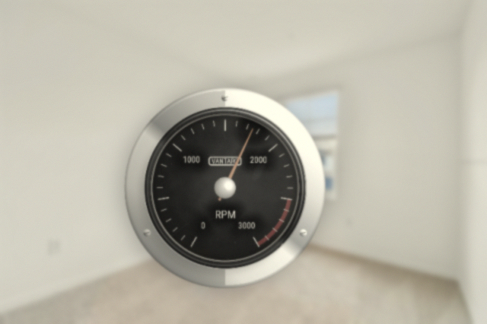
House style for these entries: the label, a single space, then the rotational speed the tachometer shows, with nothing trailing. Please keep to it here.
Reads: 1750 rpm
